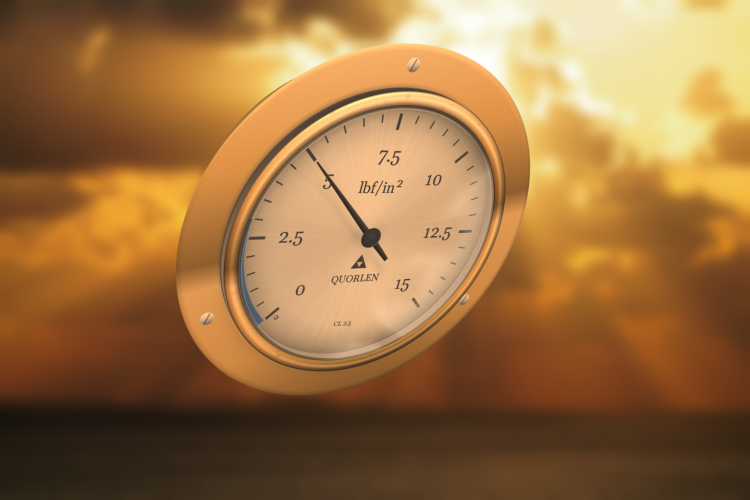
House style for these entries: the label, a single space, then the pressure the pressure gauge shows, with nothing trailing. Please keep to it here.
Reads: 5 psi
